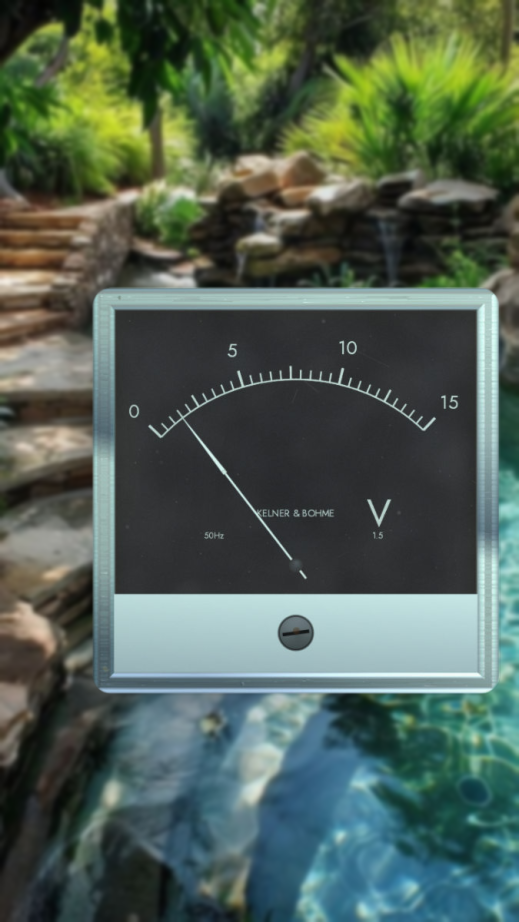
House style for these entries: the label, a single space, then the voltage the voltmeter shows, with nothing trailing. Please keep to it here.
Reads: 1.5 V
